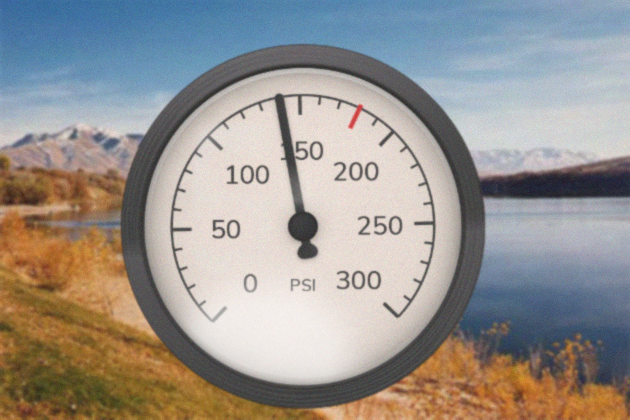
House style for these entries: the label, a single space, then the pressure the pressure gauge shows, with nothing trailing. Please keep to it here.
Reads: 140 psi
